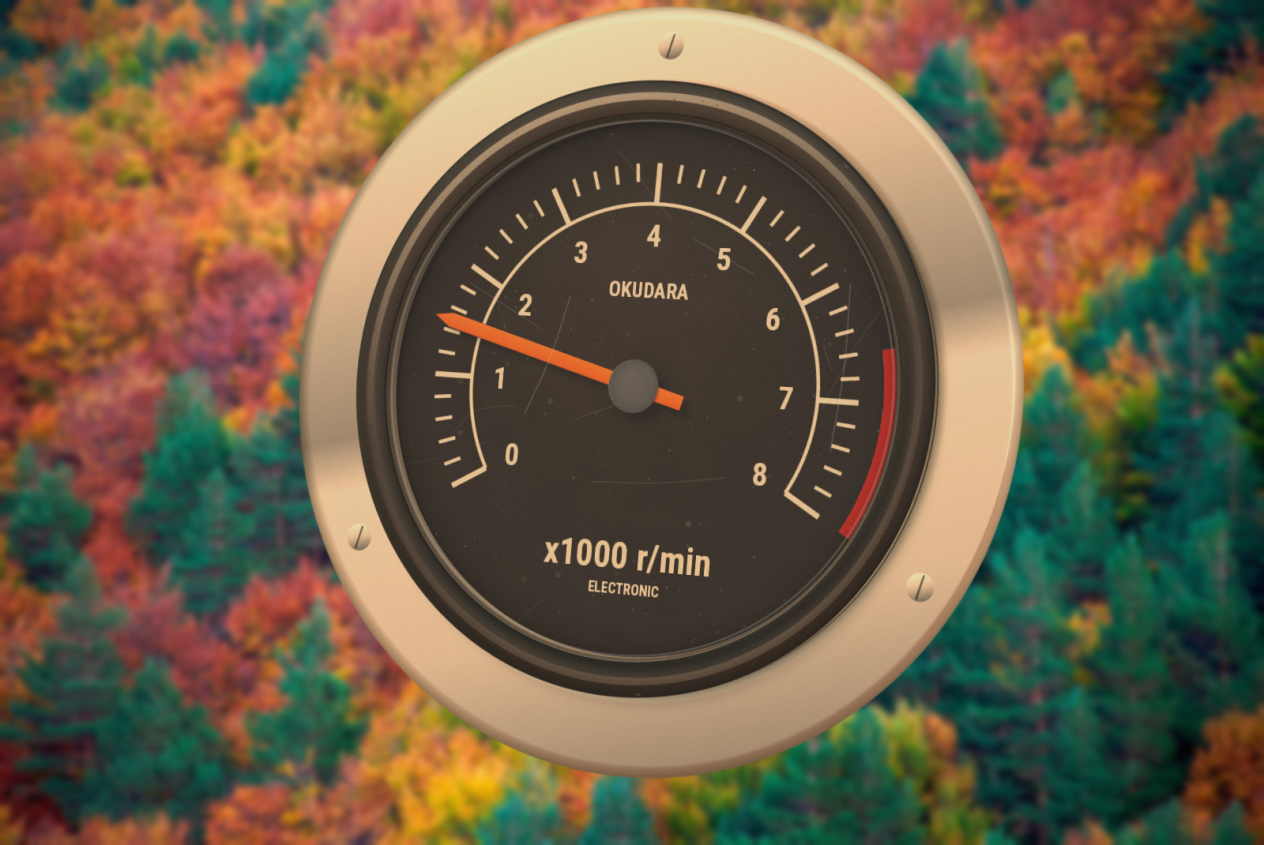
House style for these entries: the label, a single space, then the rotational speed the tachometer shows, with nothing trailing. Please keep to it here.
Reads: 1500 rpm
